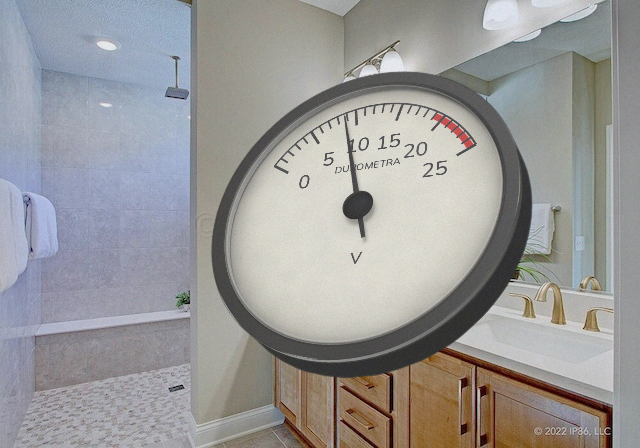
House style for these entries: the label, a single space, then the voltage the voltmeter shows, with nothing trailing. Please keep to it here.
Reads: 9 V
